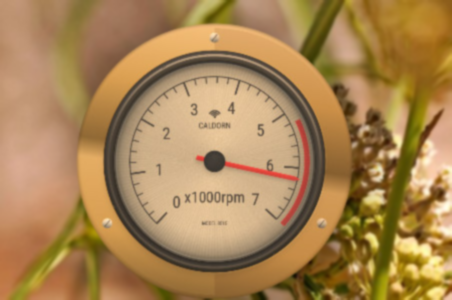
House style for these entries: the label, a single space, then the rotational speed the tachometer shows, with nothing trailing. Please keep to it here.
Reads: 6200 rpm
